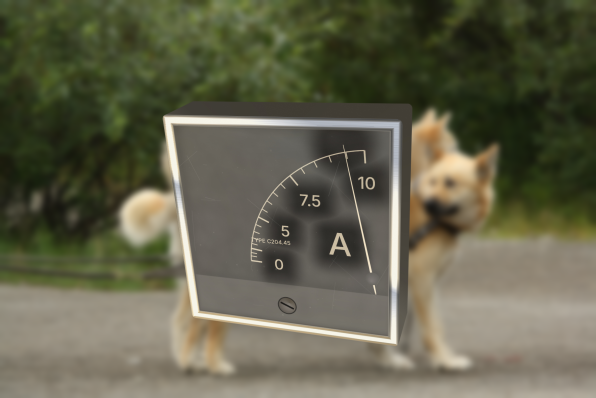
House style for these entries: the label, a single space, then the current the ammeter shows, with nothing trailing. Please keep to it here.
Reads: 9.5 A
